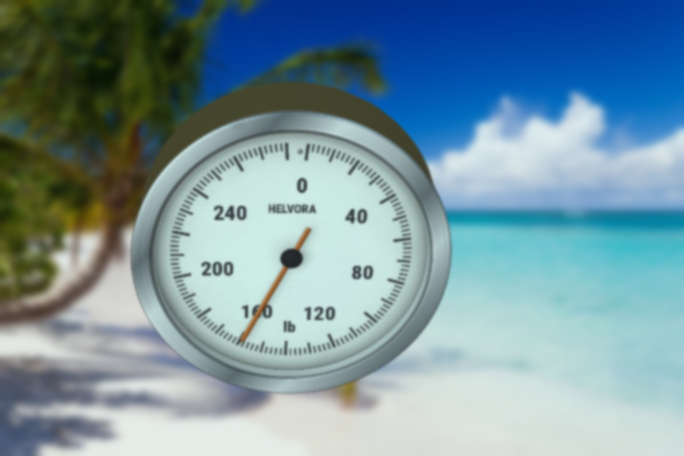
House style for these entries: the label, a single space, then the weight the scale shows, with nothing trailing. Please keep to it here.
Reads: 160 lb
